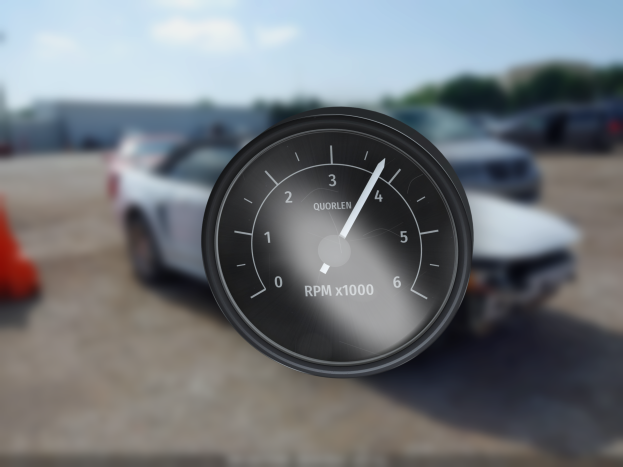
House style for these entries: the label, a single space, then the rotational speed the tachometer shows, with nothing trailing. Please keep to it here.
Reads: 3750 rpm
